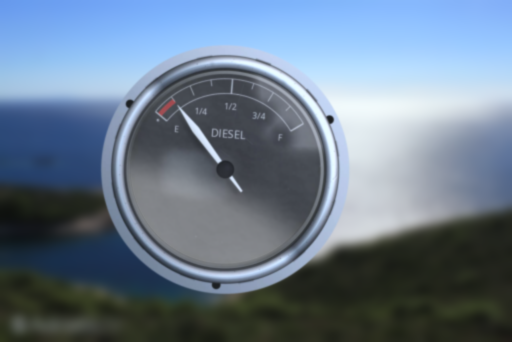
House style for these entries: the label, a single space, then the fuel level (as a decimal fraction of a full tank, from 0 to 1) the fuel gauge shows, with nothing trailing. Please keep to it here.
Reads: 0.125
